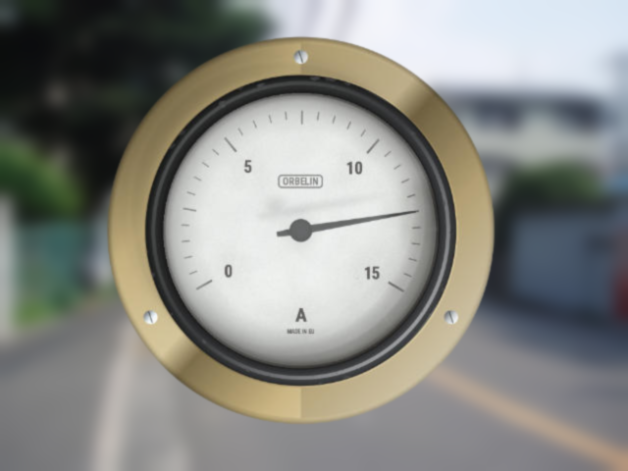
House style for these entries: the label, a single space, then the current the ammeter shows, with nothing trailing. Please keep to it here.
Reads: 12.5 A
